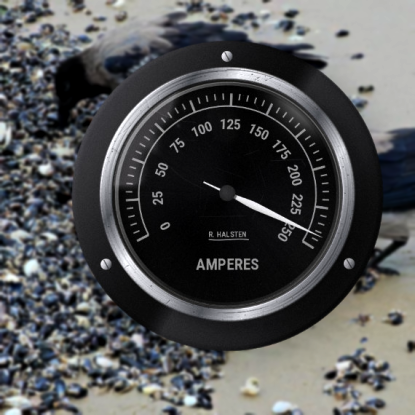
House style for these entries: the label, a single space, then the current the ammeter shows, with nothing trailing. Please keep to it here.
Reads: 242.5 A
